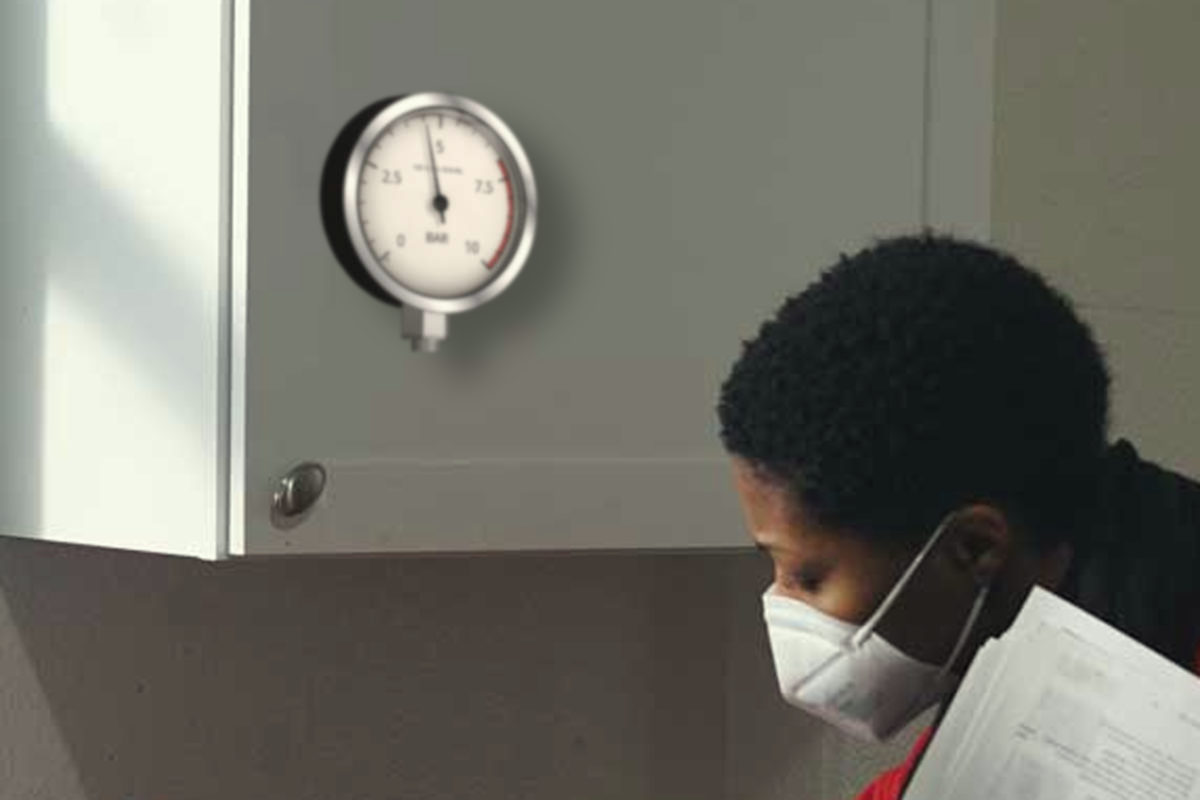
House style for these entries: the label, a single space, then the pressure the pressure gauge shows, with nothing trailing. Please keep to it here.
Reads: 4.5 bar
